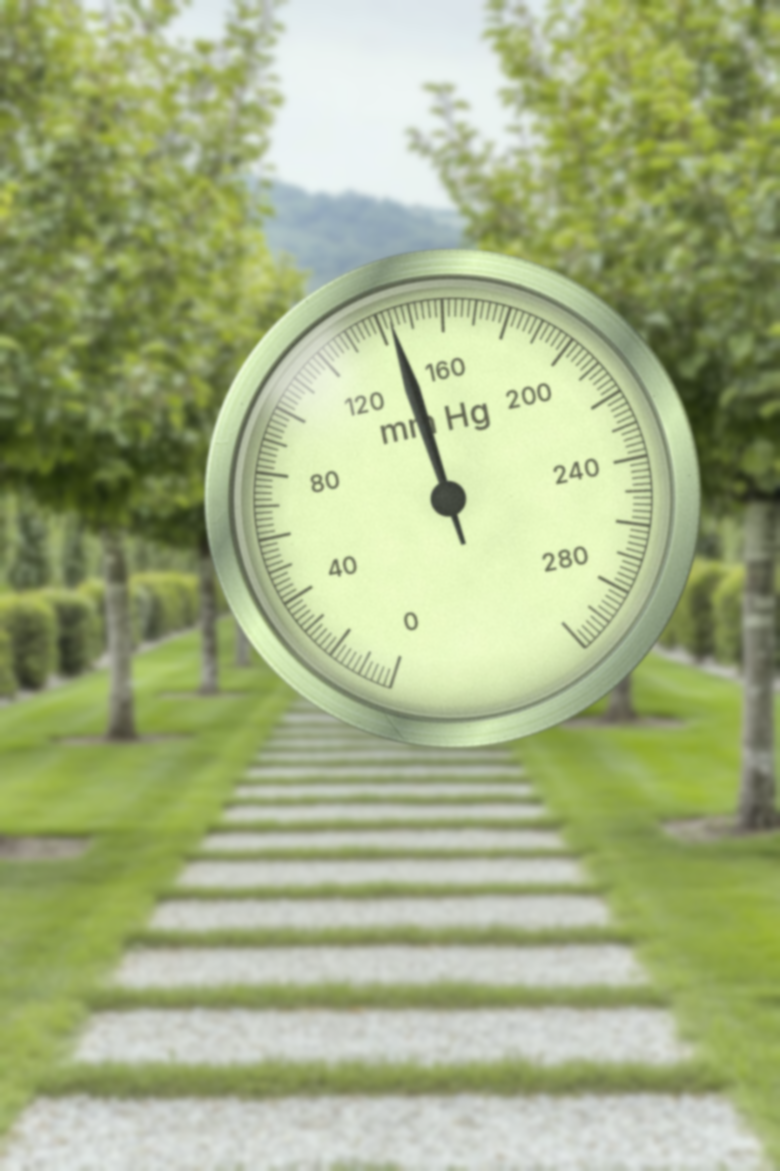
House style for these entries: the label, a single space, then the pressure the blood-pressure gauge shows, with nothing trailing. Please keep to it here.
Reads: 144 mmHg
